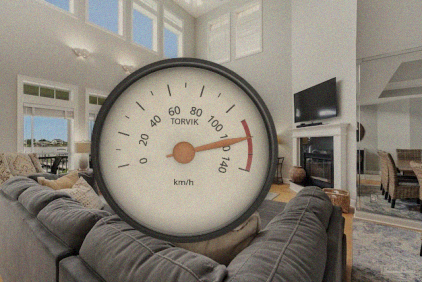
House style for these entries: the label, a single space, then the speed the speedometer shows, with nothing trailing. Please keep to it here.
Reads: 120 km/h
